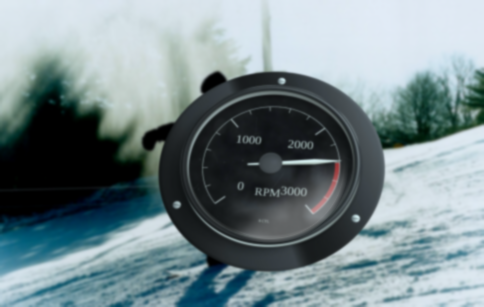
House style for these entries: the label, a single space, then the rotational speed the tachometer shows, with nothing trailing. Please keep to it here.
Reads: 2400 rpm
